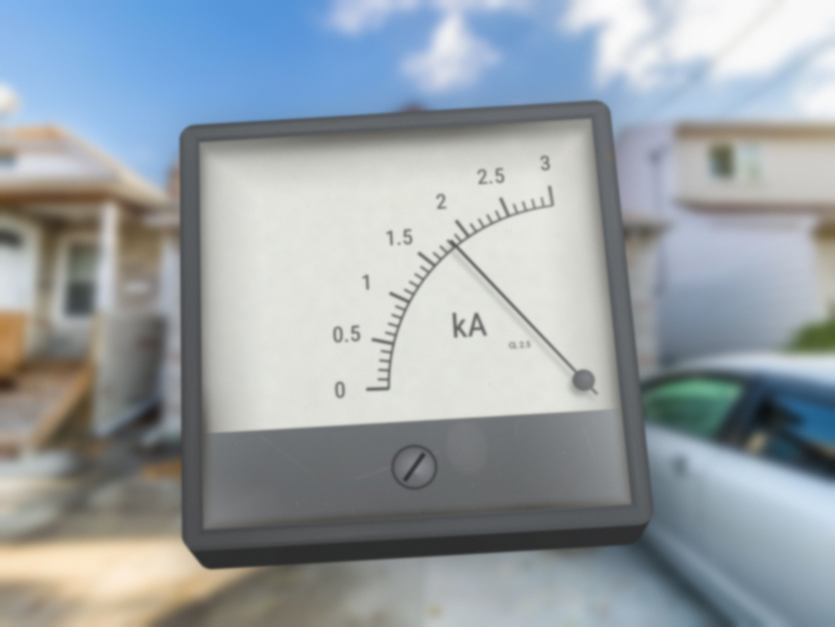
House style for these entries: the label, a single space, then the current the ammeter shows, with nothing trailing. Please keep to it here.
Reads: 1.8 kA
